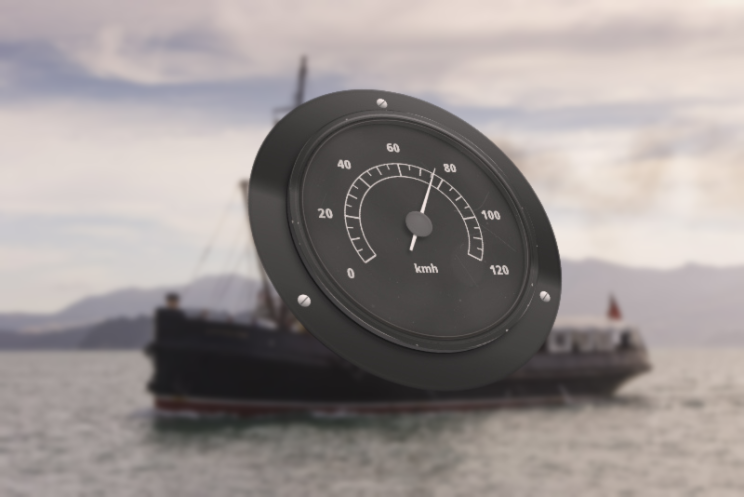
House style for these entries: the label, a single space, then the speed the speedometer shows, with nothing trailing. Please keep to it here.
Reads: 75 km/h
